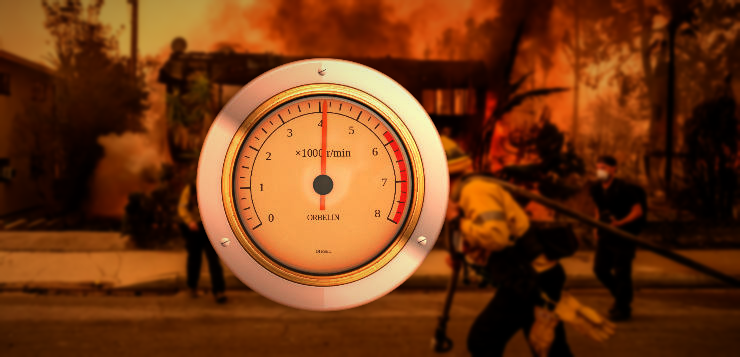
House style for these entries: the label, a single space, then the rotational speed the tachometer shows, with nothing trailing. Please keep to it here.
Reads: 4125 rpm
